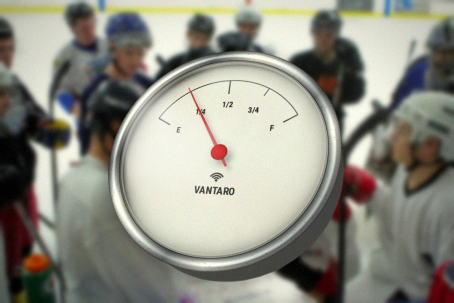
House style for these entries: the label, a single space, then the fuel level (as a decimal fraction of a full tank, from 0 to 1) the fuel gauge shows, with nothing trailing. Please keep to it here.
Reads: 0.25
